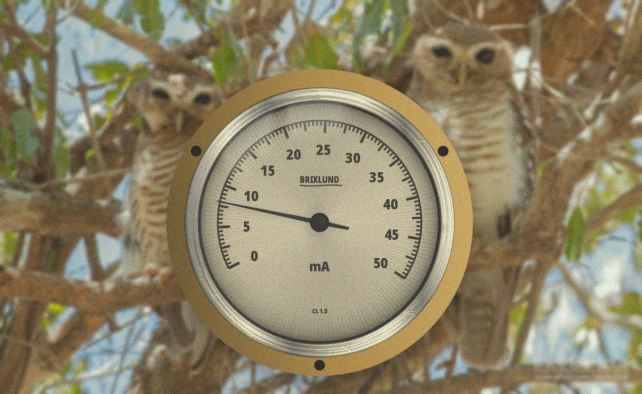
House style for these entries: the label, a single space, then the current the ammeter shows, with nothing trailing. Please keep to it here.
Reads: 8 mA
